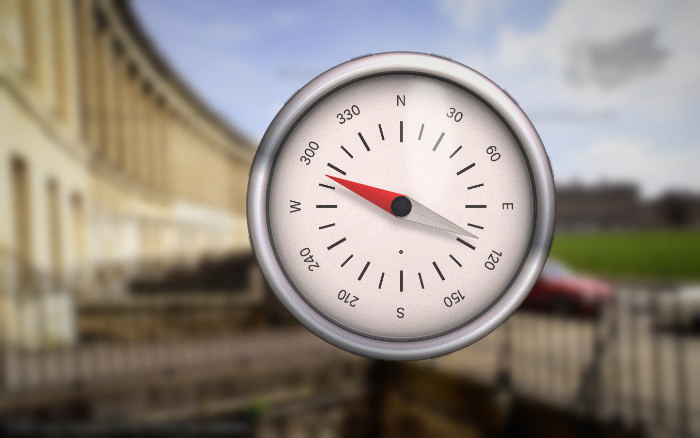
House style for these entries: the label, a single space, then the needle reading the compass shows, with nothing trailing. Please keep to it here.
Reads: 292.5 °
